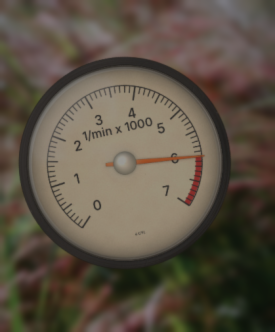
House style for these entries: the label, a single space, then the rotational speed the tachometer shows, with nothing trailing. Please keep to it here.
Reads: 6000 rpm
